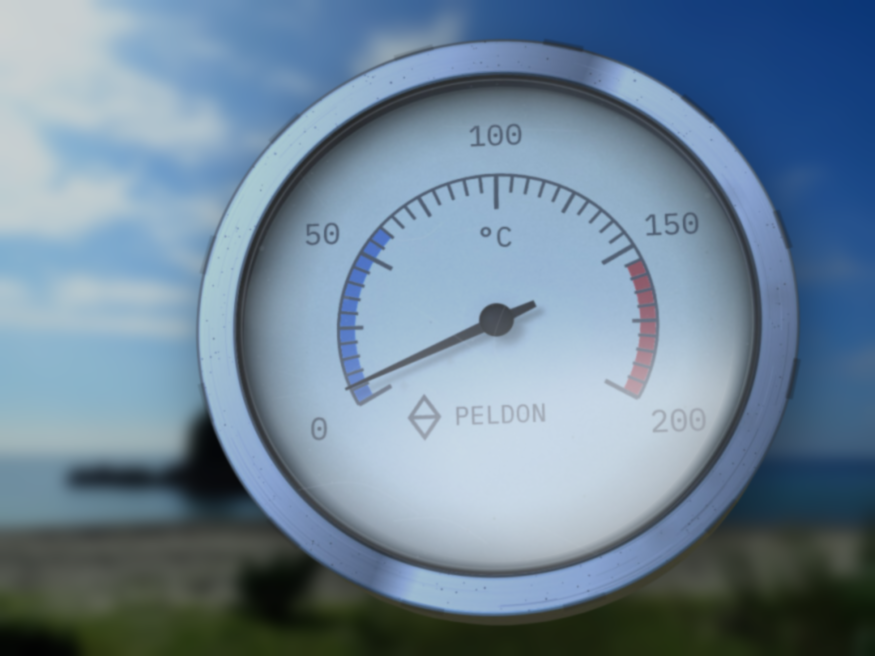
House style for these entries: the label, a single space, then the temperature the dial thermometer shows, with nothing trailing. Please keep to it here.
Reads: 5 °C
